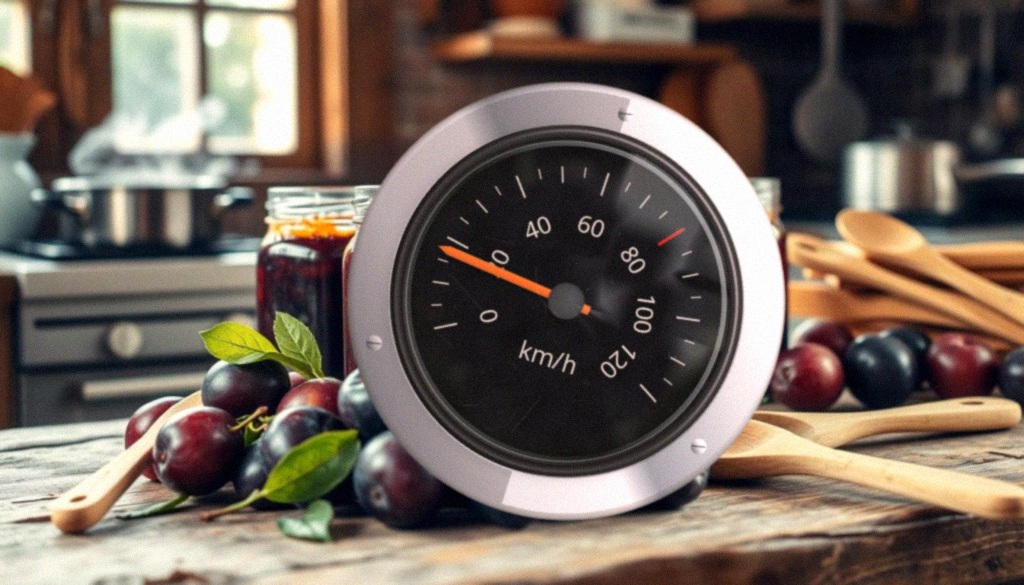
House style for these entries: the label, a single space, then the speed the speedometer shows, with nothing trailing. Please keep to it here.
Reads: 17.5 km/h
